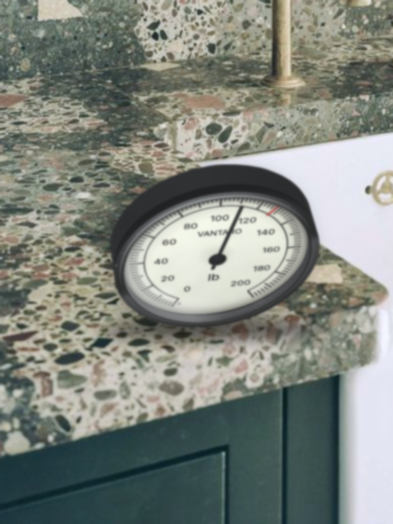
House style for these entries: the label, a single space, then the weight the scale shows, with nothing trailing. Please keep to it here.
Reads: 110 lb
